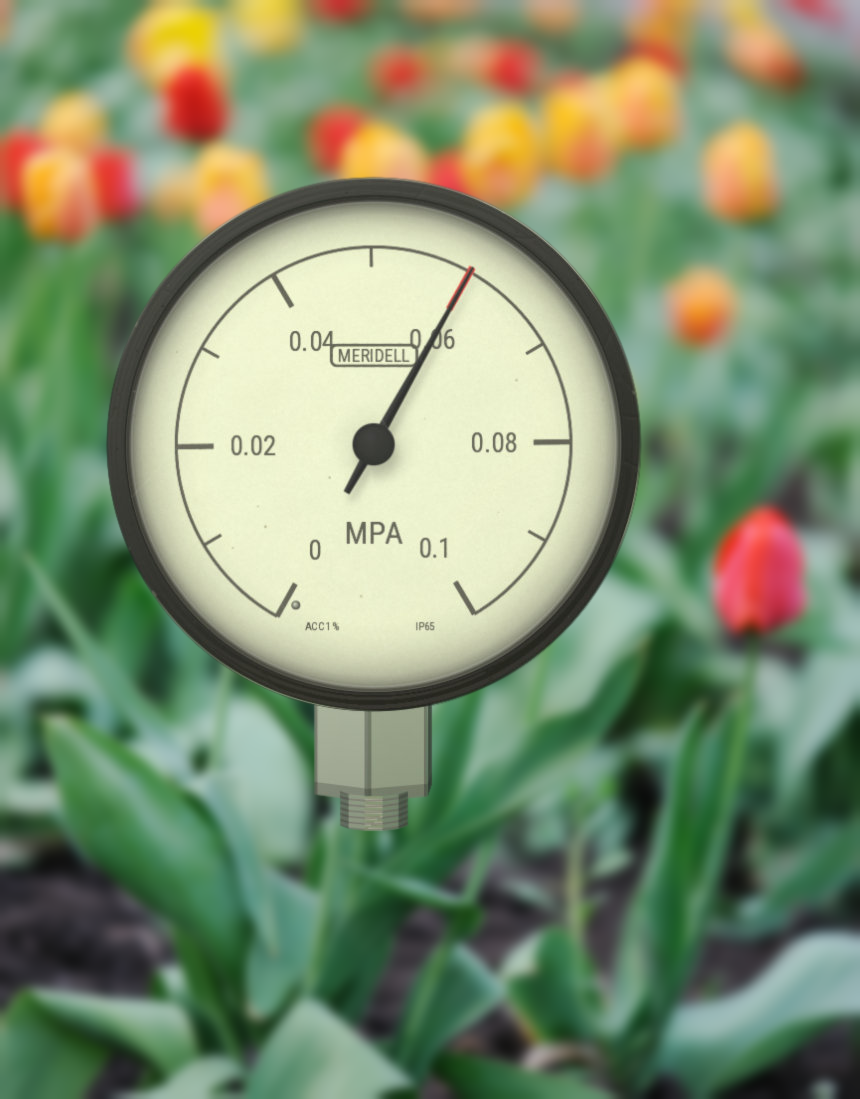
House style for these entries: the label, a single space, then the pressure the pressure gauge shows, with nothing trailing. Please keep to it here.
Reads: 0.06 MPa
